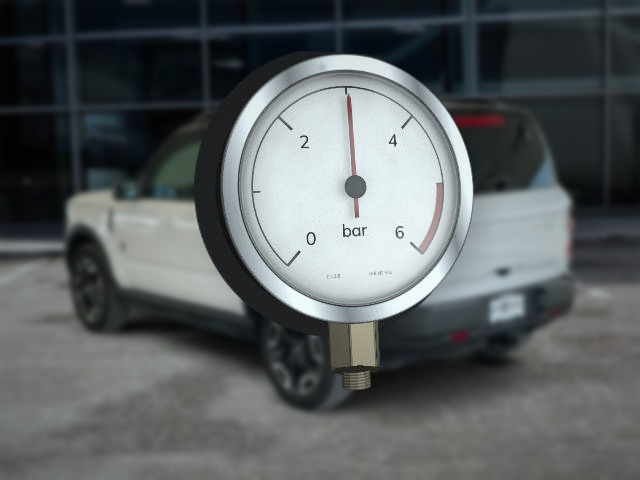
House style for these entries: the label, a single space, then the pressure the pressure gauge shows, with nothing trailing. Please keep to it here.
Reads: 3 bar
